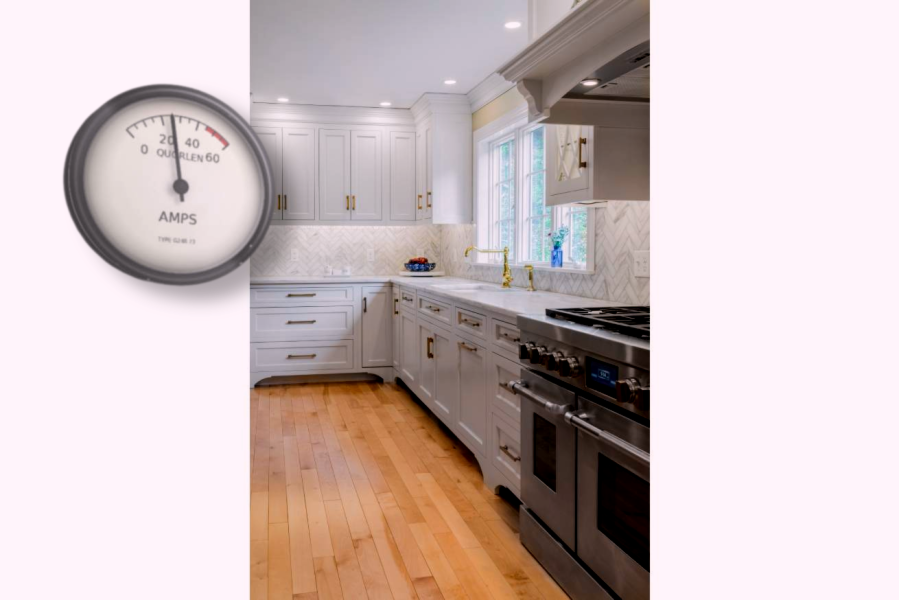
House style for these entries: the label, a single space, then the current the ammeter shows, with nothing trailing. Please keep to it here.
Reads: 25 A
